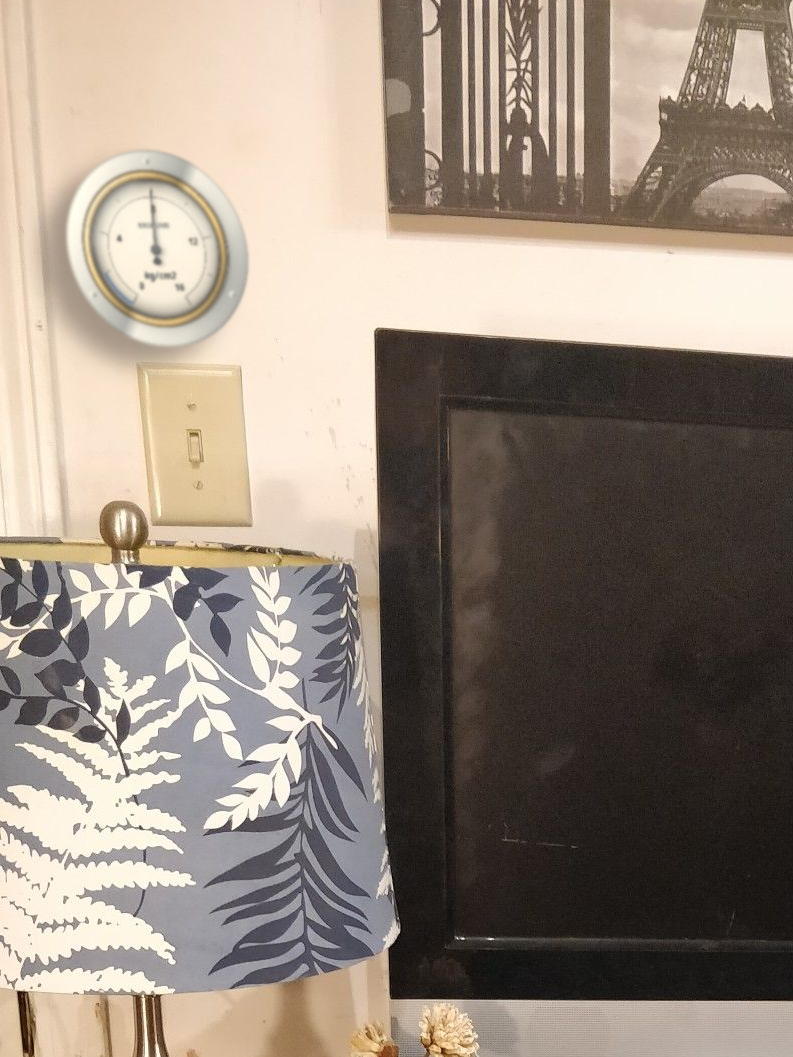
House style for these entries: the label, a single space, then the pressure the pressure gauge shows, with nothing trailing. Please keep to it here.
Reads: 8 kg/cm²
